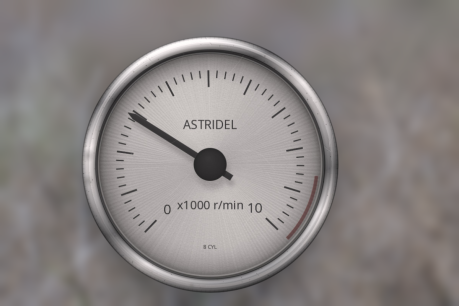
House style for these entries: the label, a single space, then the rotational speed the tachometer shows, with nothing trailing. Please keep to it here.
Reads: 2900 rpm
